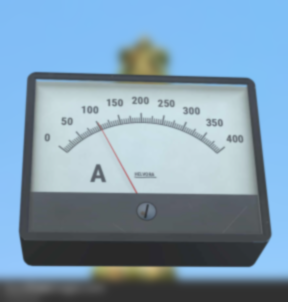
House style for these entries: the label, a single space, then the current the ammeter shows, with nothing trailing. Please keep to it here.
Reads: 100 A
